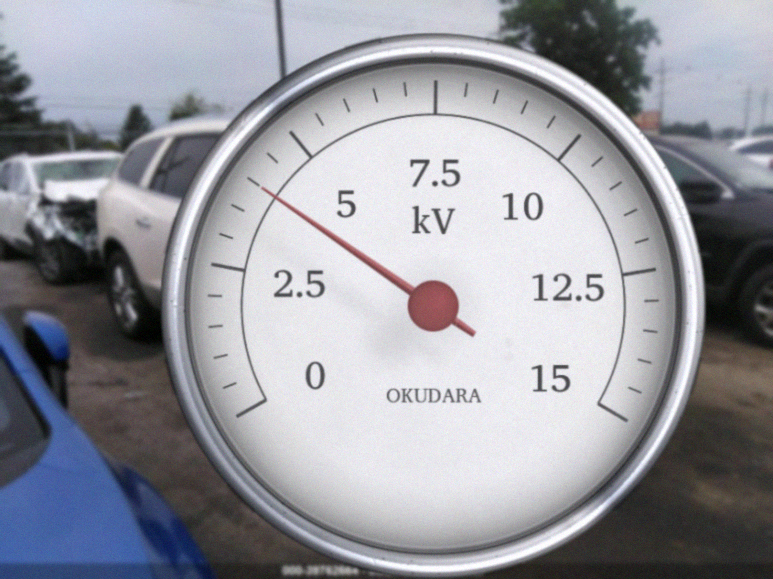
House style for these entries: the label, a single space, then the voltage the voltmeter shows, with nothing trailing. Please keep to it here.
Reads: 4 kV
